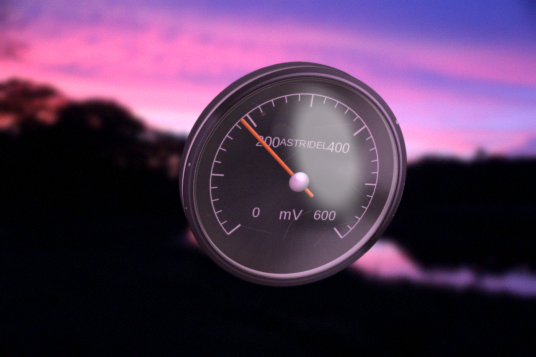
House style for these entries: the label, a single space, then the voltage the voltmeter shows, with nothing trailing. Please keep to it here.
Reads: 190 mV
